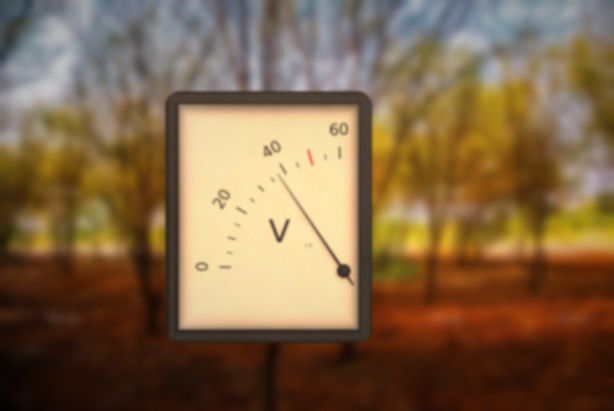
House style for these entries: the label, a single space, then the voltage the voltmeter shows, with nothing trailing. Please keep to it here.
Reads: 37.5 V
